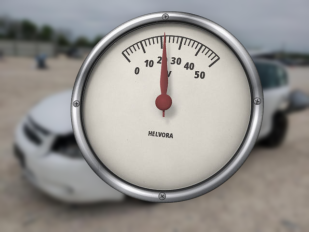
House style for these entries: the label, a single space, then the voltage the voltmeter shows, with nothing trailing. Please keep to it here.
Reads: 22 V
